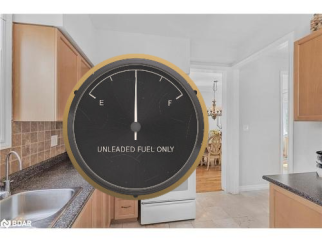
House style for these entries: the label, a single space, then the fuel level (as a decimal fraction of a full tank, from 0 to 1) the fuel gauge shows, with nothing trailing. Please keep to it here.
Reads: 0.5
